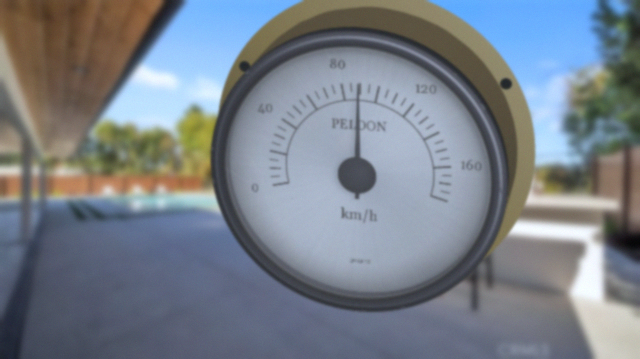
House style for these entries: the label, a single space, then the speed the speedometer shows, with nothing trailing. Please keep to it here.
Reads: 90 km/h
